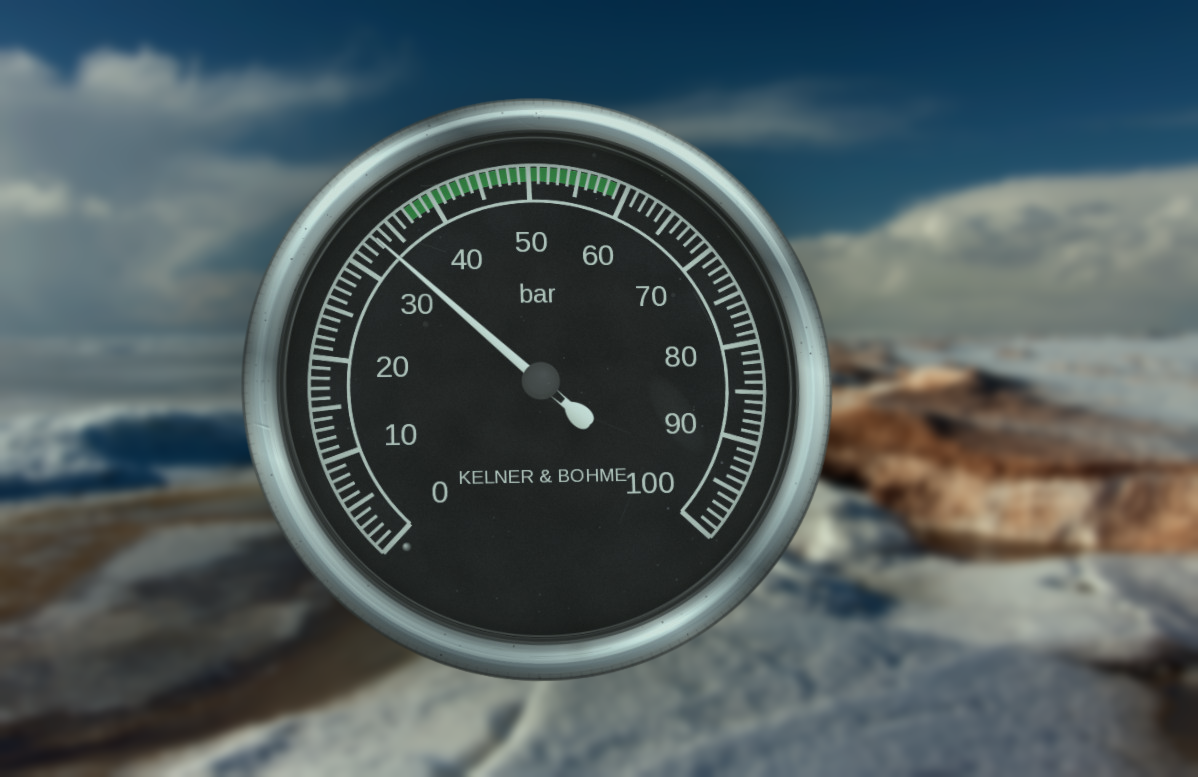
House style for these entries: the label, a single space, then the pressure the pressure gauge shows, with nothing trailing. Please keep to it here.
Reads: 33 bar
